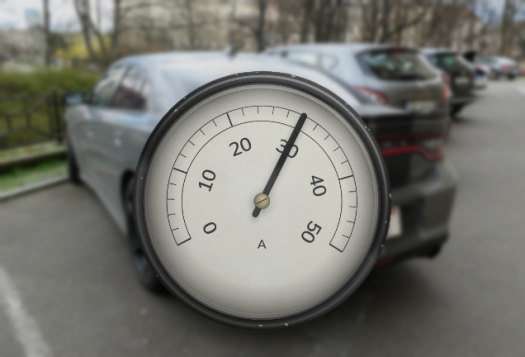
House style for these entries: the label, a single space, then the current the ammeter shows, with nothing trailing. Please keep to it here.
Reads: 30 A
